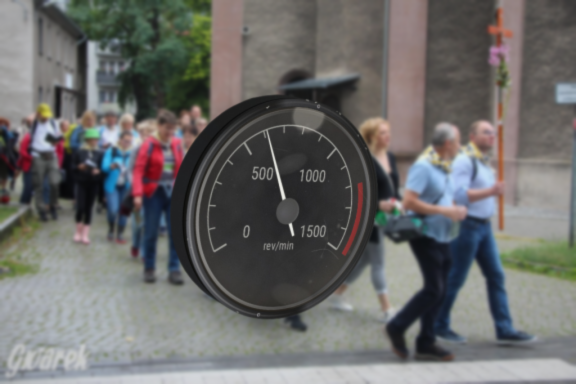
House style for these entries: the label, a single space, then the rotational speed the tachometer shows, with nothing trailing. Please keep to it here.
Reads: 600 rpm
